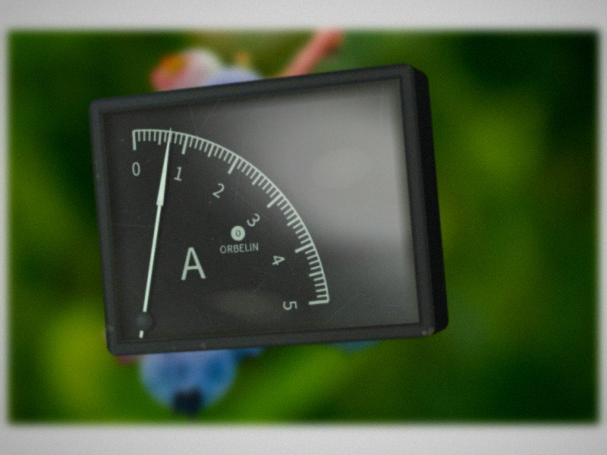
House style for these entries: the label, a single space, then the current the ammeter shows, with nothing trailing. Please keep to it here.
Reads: 0.7 A
